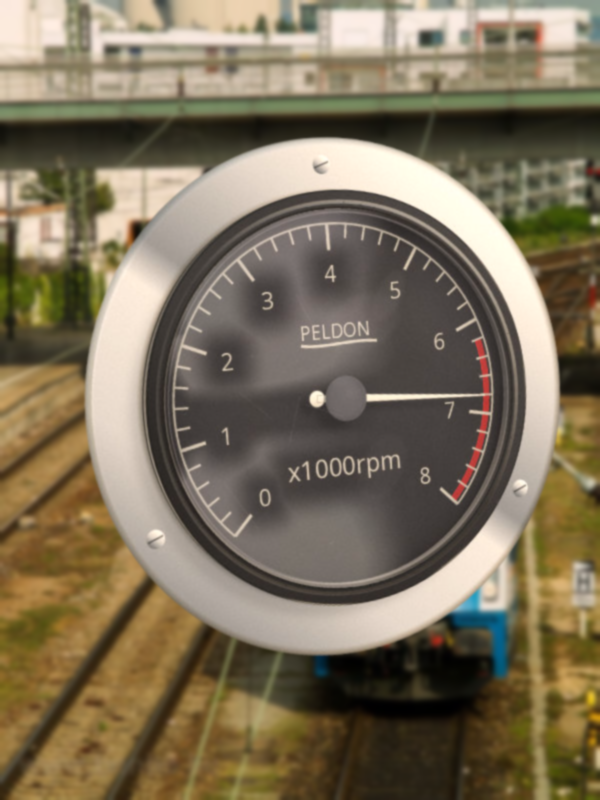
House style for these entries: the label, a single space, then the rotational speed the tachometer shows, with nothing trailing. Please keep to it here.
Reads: 6800 rpm
